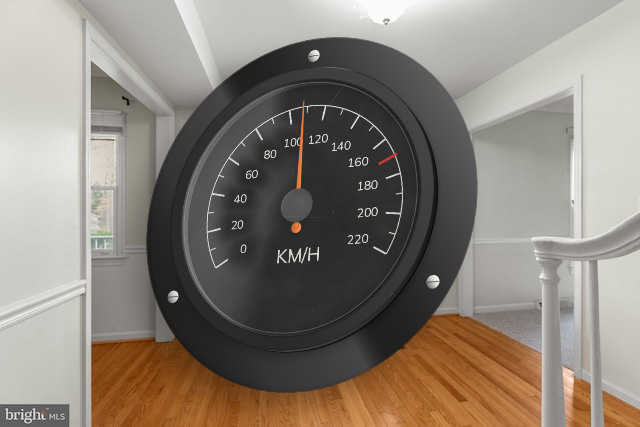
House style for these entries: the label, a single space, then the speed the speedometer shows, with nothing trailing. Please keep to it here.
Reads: 110 km/h
